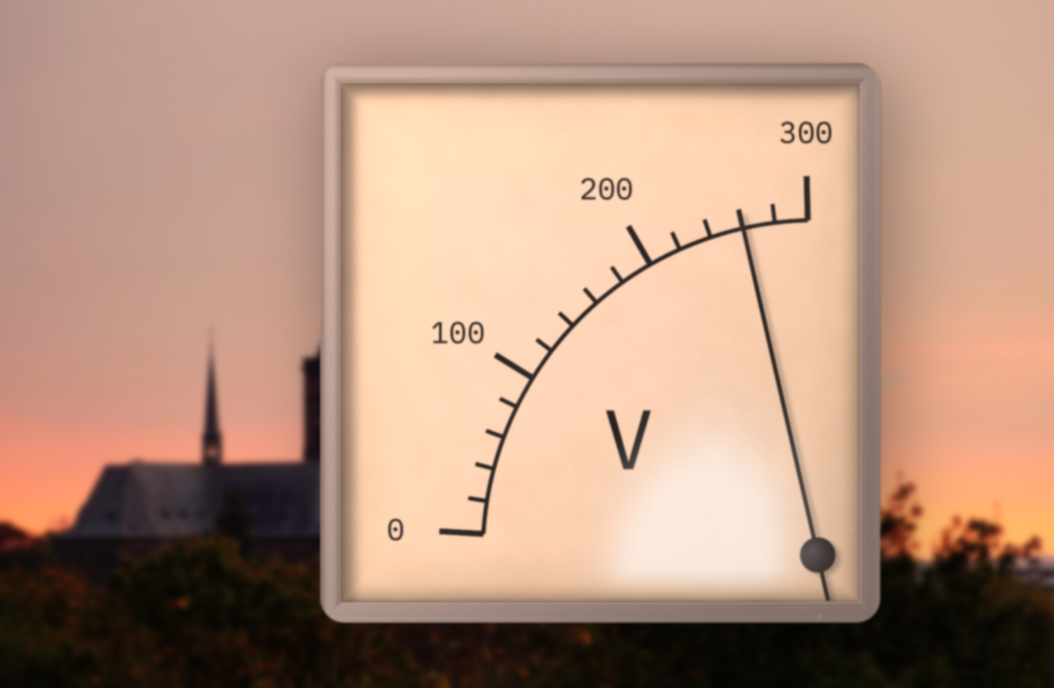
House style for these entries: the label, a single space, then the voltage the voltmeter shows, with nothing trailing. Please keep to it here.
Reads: 260 V
